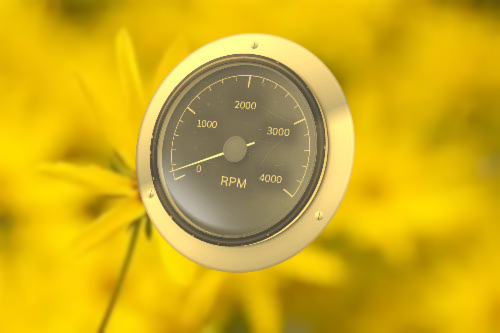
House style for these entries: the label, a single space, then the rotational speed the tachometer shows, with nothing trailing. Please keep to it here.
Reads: 100 rpm
